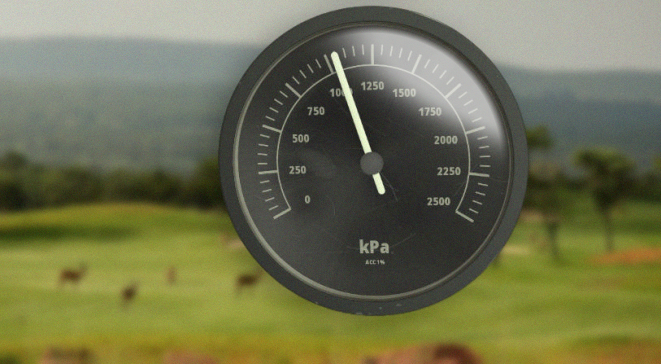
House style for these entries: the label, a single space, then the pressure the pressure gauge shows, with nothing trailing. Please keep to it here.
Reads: 1050 kPa
